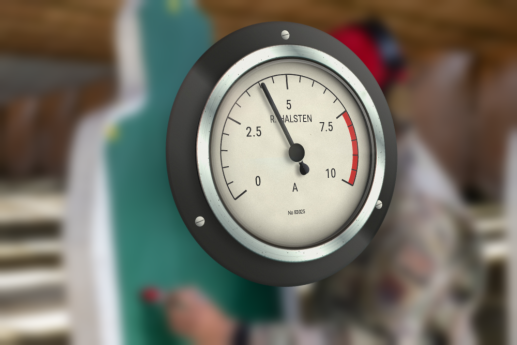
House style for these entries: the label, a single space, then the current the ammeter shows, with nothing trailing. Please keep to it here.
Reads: 4 A
